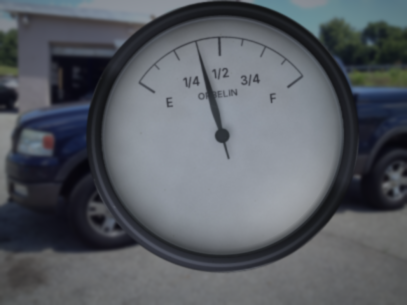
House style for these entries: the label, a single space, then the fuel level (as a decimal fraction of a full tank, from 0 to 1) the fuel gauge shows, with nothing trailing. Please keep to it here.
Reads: 0.375
